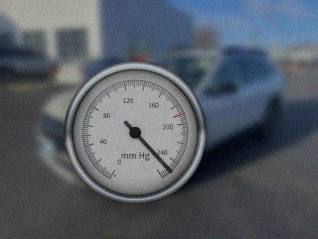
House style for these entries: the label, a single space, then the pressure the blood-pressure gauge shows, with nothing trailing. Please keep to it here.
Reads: 250 mmHg
